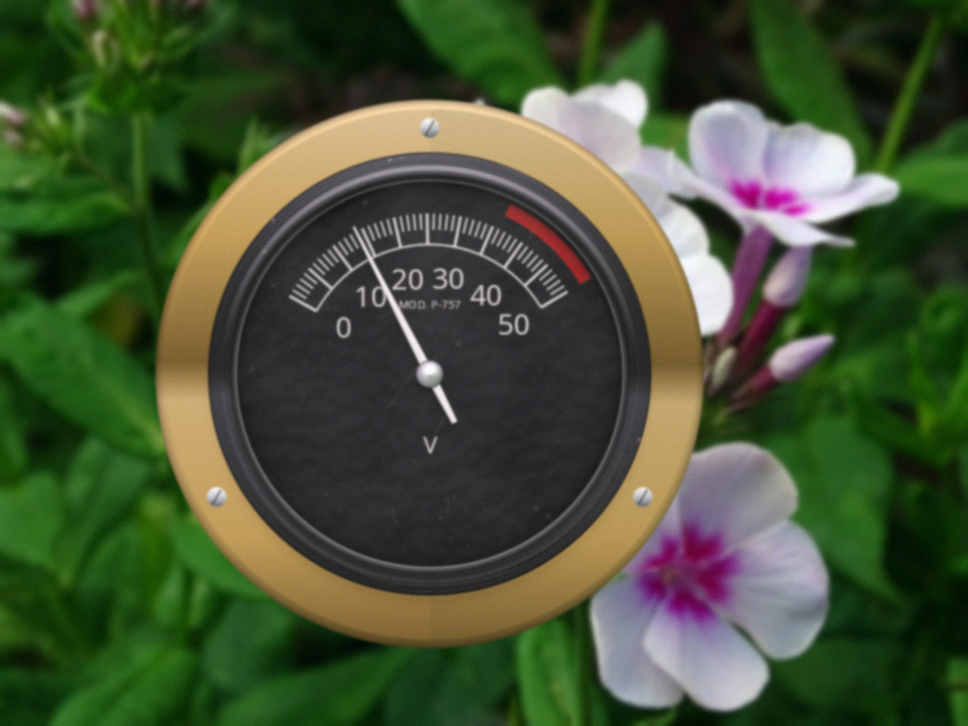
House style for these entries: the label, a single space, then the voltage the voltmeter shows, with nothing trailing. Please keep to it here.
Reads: 14 V
